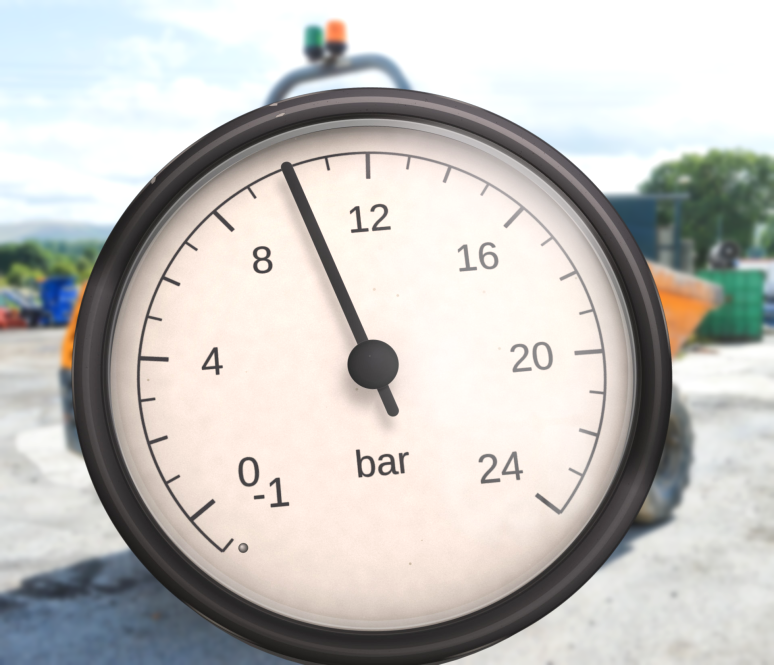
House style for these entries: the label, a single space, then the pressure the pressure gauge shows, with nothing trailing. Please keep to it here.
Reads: 10 bar
